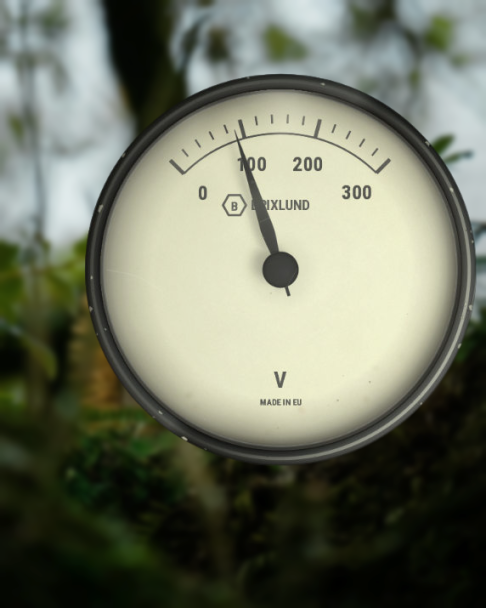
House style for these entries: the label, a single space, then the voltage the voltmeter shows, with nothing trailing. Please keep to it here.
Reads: 90 V
